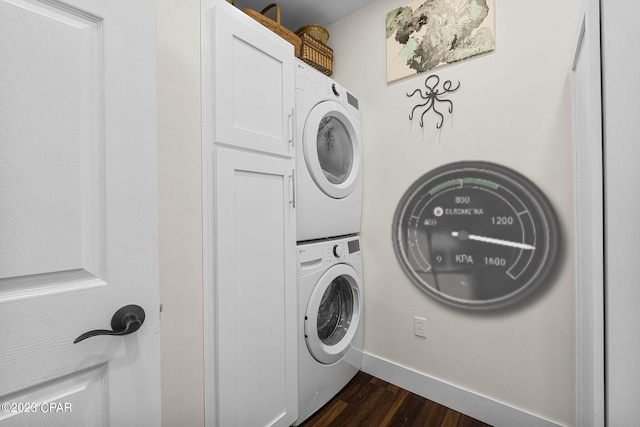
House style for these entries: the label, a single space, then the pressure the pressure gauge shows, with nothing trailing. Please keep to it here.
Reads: 1400 kPa
